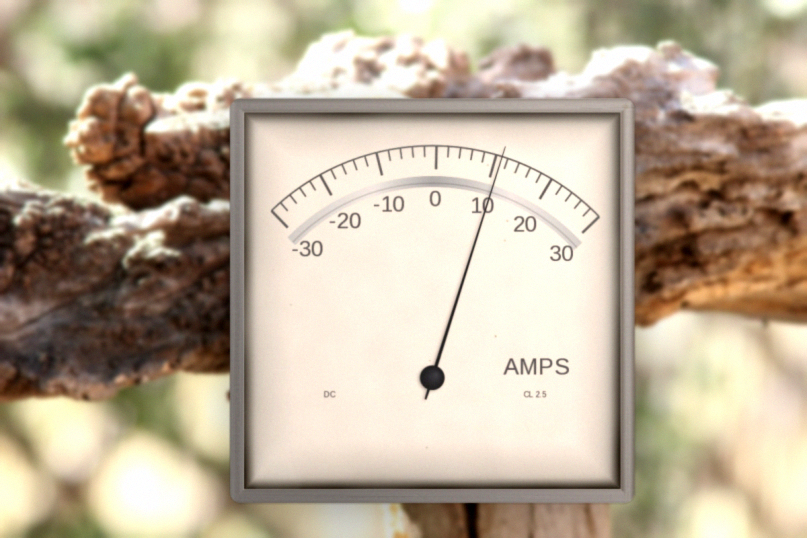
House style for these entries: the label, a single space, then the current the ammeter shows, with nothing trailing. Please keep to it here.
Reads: 11 A
